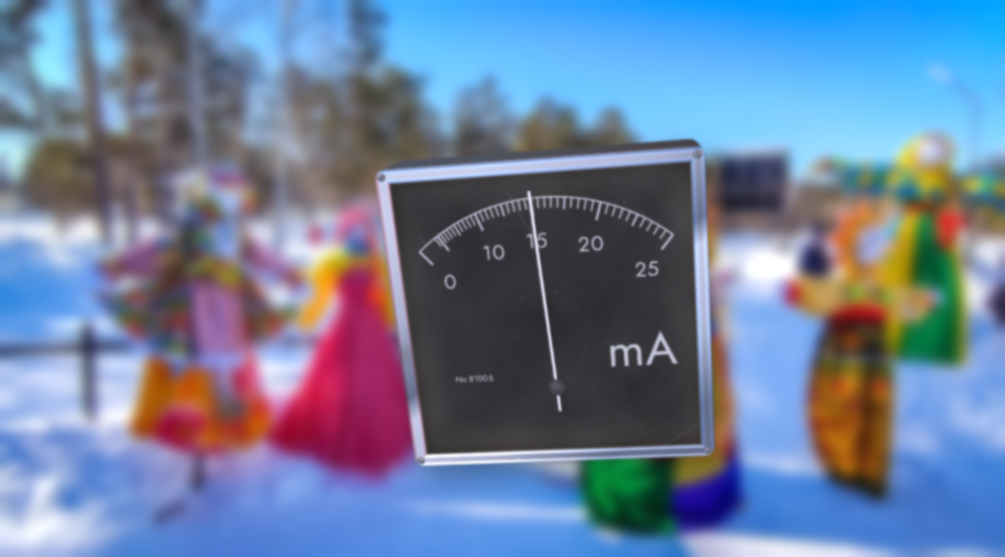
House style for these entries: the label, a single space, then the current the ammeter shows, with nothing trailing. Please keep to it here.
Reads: 15 mA
